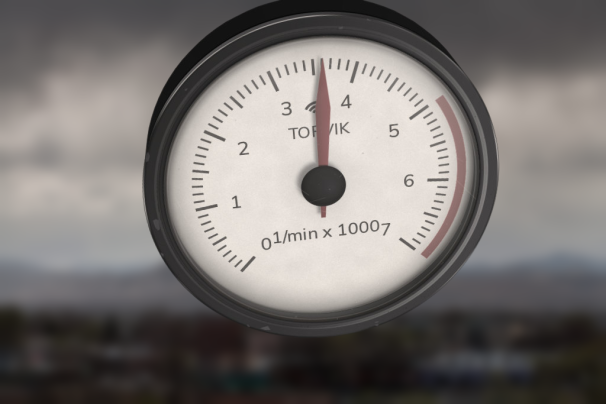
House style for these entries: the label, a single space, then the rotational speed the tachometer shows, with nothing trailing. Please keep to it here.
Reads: 3600 rpm
